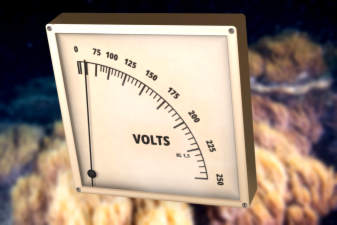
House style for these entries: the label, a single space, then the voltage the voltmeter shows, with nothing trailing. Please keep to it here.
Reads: 50 V
